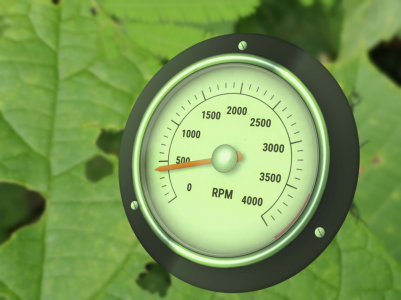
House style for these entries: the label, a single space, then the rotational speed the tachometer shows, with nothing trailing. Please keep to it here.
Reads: 400 rpm
